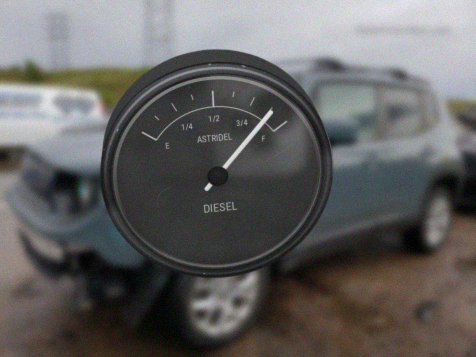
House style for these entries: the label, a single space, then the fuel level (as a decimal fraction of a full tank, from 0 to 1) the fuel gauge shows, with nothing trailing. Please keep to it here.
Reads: 0.875
